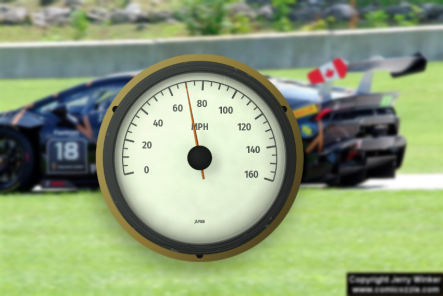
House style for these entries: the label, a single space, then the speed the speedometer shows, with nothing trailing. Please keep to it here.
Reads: 70 mph
